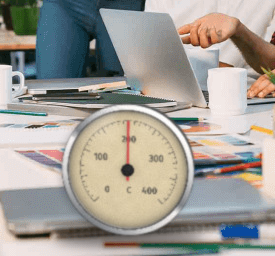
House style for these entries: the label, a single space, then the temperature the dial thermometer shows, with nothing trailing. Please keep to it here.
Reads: 200 °C
